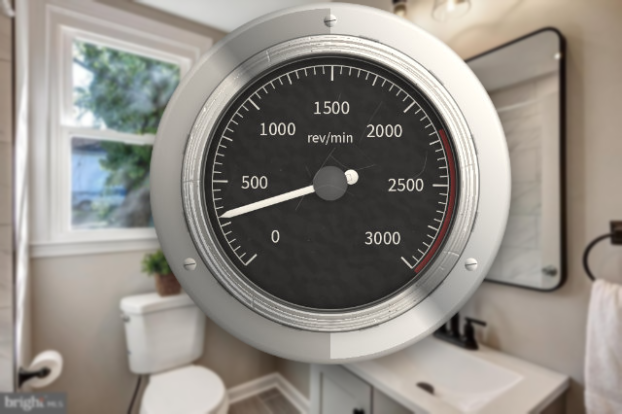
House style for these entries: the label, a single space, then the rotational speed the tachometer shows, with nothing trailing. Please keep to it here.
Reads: 300 rpm
